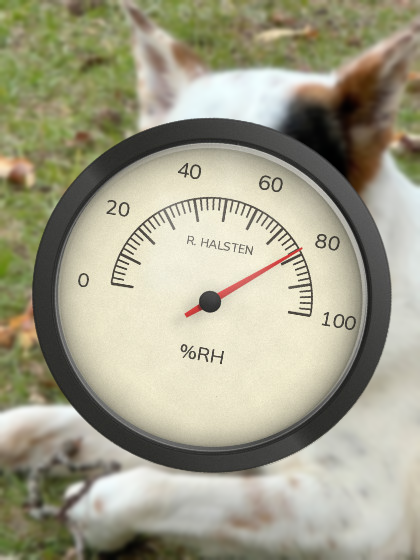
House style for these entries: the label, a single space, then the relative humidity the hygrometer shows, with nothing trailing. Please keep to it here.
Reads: 78 %
